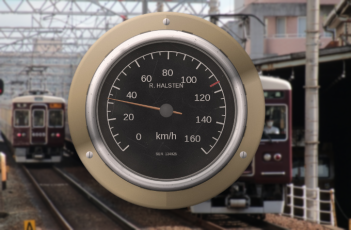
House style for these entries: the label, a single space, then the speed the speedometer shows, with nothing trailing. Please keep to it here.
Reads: 32.5 km/h
